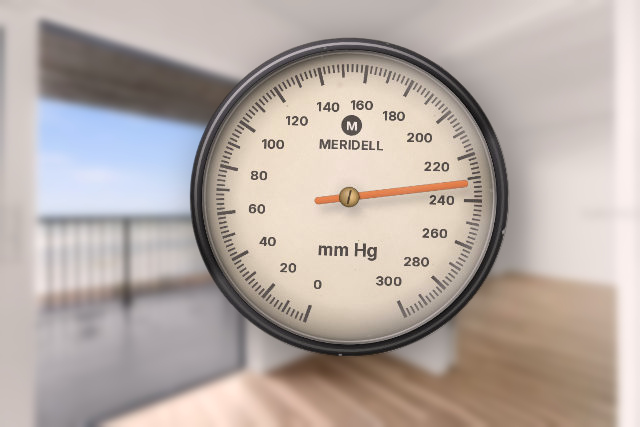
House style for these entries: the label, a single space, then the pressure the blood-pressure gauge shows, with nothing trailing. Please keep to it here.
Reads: 232 mmHg
